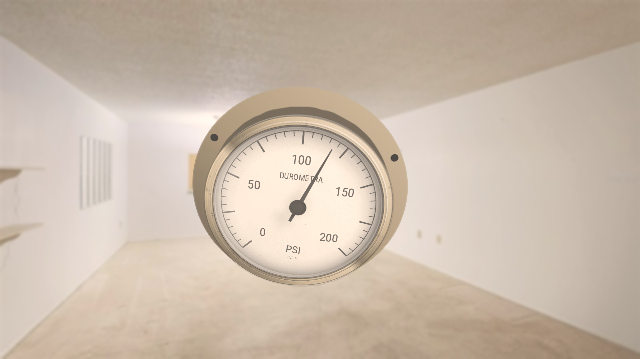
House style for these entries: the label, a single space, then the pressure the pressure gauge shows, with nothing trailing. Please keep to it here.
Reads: 117.5 psi
